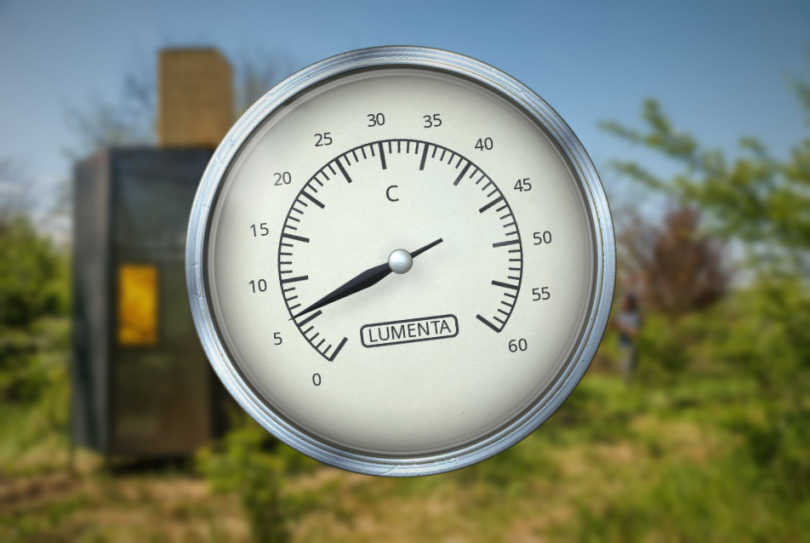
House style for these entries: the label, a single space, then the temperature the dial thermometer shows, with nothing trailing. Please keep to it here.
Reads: 6 °C
